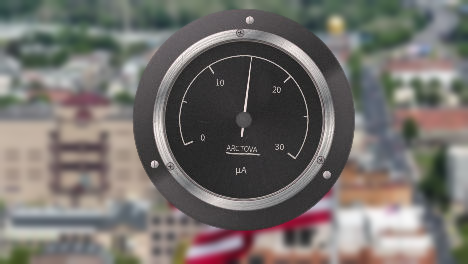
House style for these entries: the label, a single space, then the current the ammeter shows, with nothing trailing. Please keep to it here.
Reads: 15 µA
